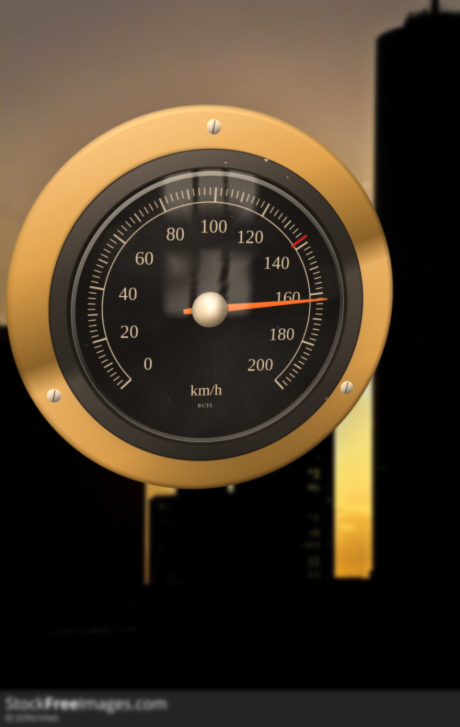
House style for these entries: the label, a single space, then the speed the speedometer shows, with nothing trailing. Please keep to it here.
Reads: 162 km/h
